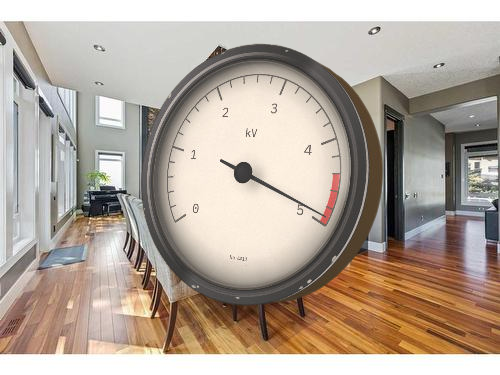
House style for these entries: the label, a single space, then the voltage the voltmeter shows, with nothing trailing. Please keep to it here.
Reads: 4.9 kV
